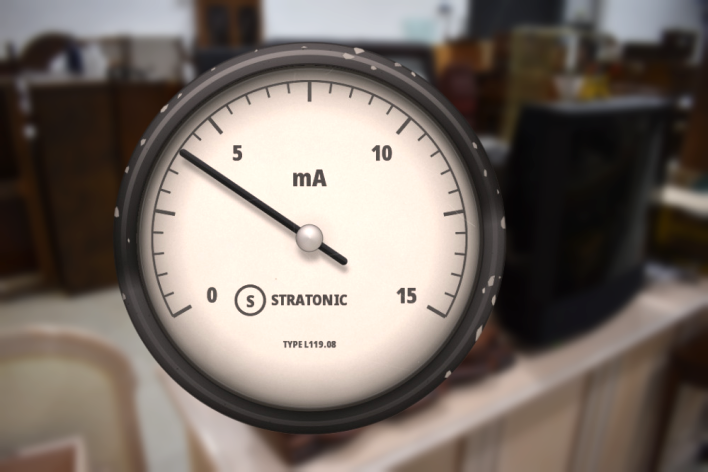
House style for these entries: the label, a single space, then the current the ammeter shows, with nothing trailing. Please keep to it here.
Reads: 4 mA
